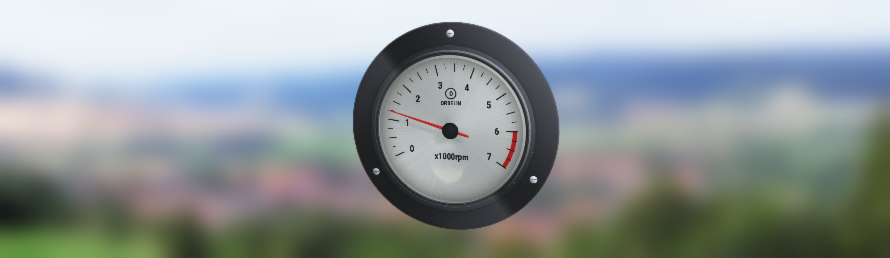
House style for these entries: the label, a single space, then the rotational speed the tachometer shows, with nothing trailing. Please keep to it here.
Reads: 1250 rpm
